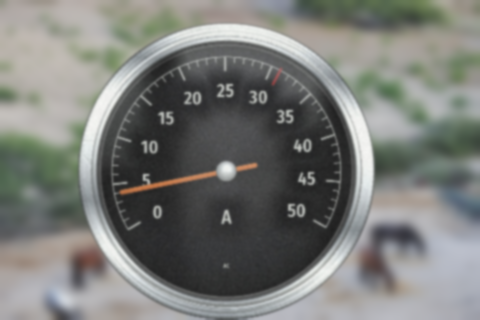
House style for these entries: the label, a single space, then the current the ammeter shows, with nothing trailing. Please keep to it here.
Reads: 4 A
